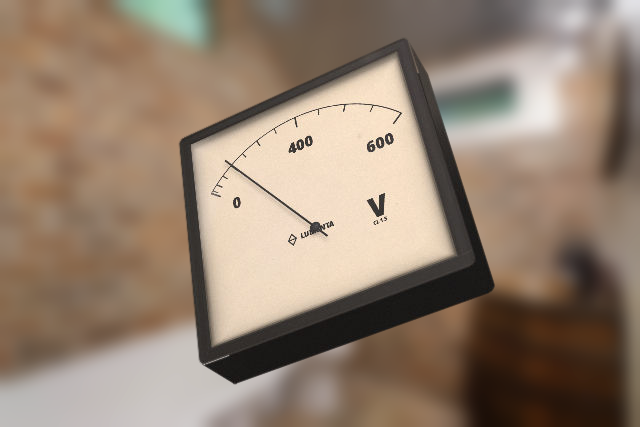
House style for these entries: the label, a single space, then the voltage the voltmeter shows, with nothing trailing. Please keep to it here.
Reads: 200 V
